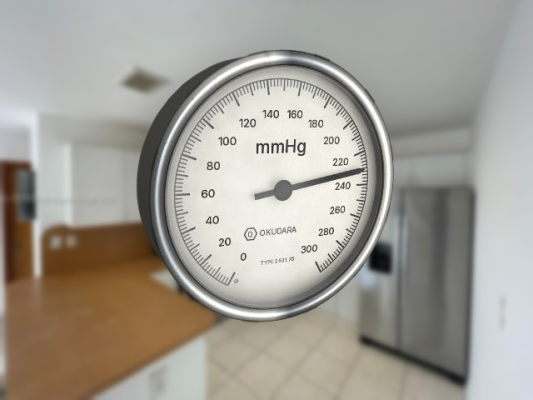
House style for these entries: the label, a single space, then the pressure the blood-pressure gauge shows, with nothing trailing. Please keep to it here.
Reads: 230 mmHg
